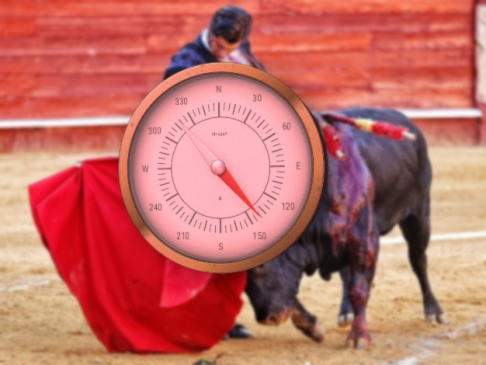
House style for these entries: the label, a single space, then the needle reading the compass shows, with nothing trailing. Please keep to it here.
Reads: 140 °
